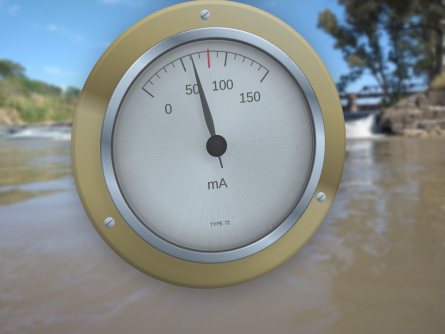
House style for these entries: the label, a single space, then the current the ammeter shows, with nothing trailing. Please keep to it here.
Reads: 60 mA
